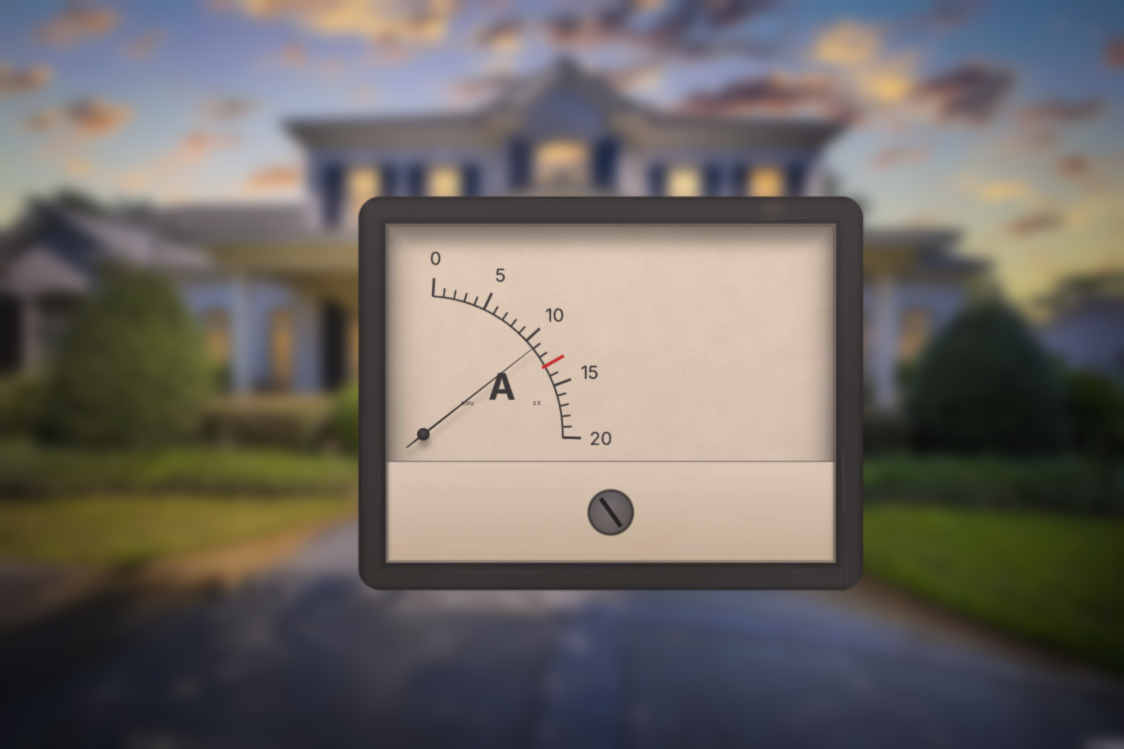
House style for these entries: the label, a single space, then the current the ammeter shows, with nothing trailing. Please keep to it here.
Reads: 11 A
